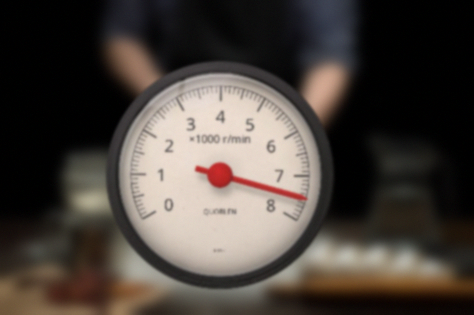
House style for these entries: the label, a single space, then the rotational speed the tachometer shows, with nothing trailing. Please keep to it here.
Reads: 7500 rpm
